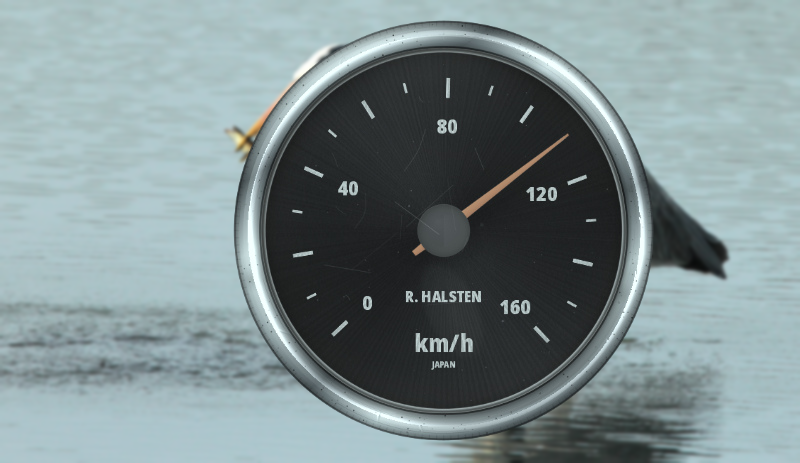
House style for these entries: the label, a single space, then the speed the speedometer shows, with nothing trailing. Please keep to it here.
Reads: 110 km/h
